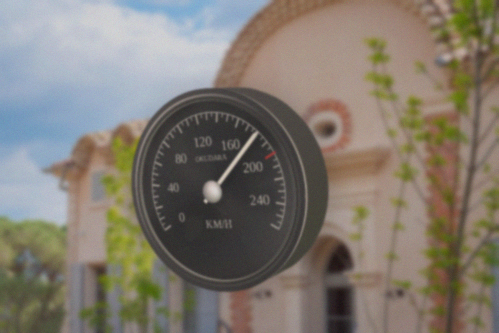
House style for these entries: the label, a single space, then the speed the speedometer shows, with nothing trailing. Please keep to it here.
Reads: 180 km/h
